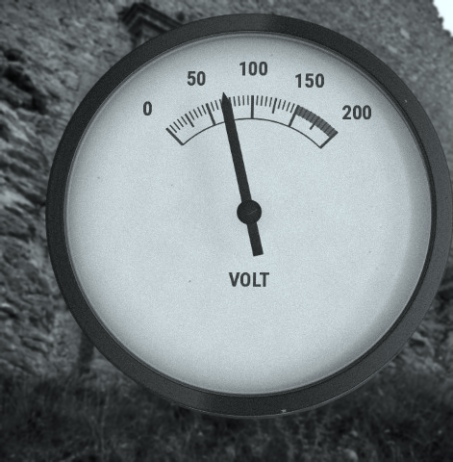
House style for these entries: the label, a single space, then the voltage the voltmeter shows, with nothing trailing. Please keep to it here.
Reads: 70 V
